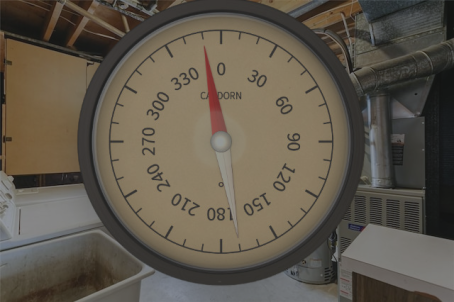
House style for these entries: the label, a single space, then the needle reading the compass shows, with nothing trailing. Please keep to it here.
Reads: 350 °
